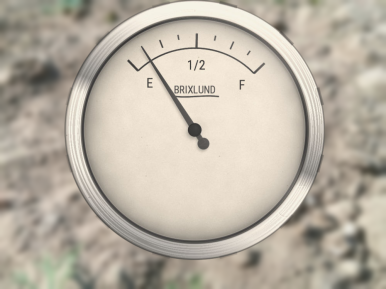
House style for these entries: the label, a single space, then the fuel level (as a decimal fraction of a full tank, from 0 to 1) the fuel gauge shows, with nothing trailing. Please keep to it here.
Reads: 0.125
